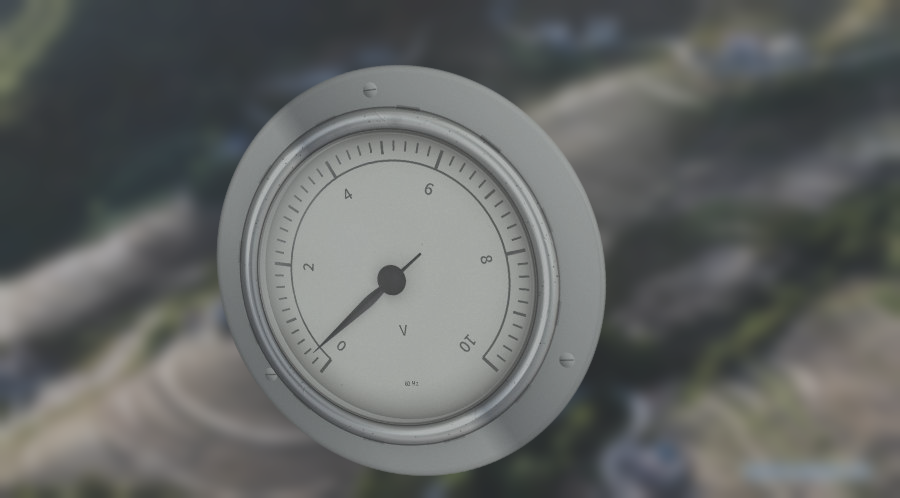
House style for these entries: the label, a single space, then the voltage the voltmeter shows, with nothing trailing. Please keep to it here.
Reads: 0.3 V
